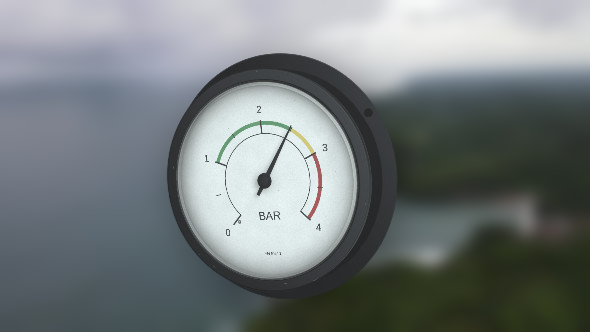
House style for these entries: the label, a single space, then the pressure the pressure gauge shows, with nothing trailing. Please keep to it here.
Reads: 2.5 bar
